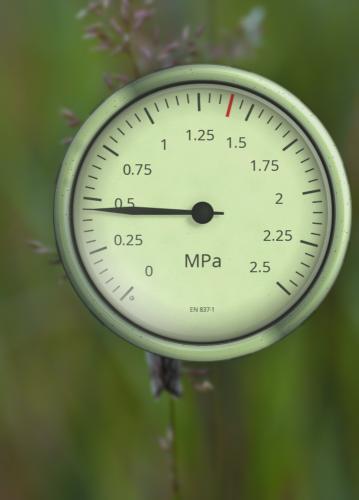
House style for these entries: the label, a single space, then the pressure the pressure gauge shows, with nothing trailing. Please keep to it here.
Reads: 0.45 MPa
